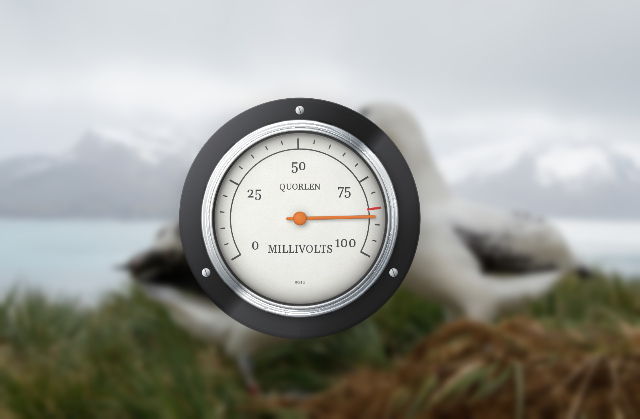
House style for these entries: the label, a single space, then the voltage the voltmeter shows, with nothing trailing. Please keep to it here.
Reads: 87.5 mV
